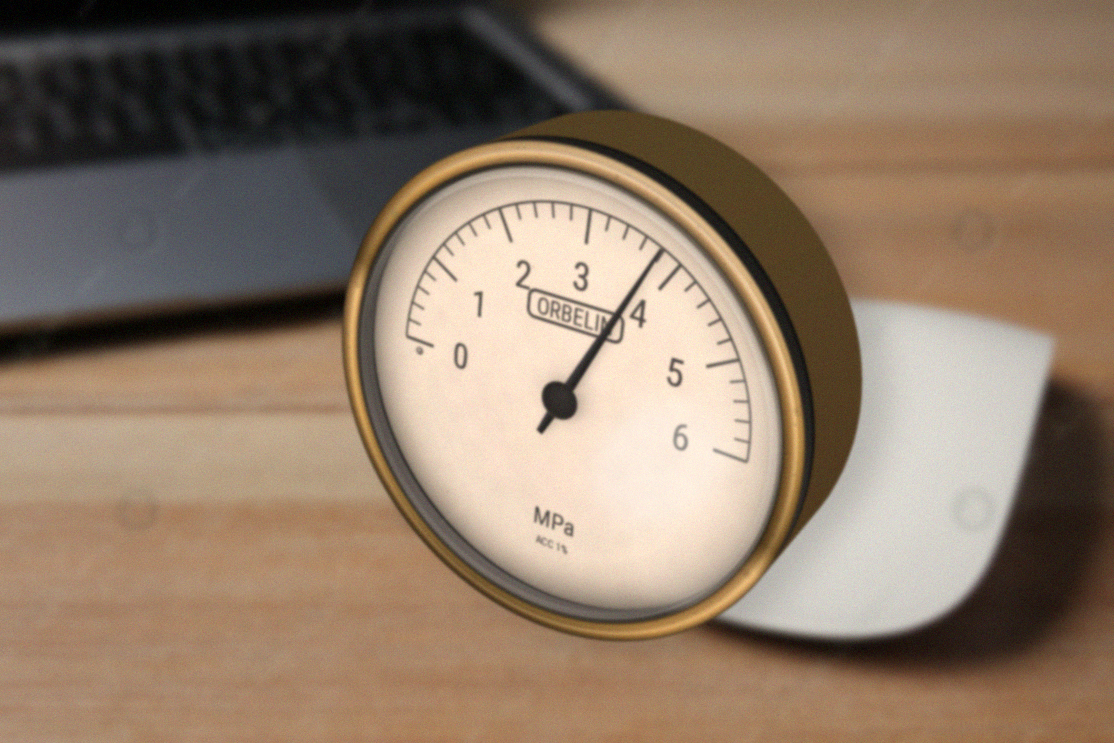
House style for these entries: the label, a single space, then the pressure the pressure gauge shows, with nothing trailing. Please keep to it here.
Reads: 3.8 MPa
